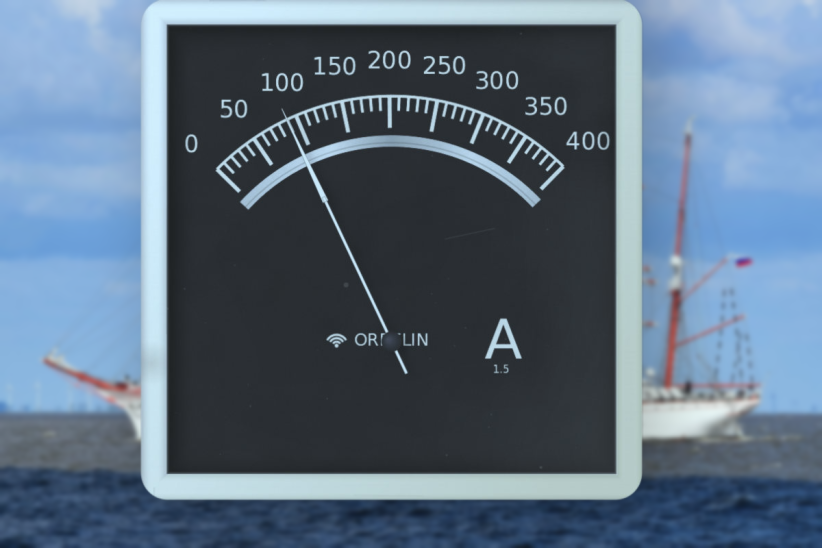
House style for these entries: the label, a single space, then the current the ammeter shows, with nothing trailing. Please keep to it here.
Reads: 90 A
